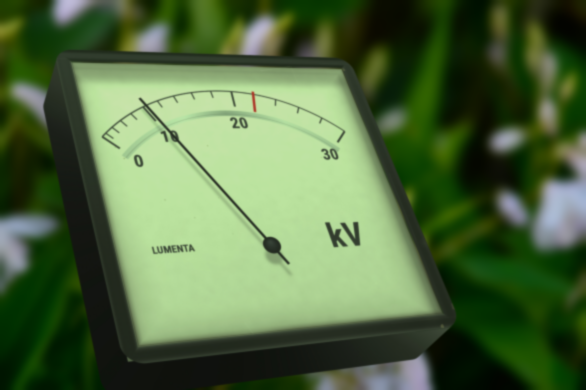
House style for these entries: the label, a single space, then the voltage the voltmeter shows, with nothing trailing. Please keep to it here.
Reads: 10 kV
